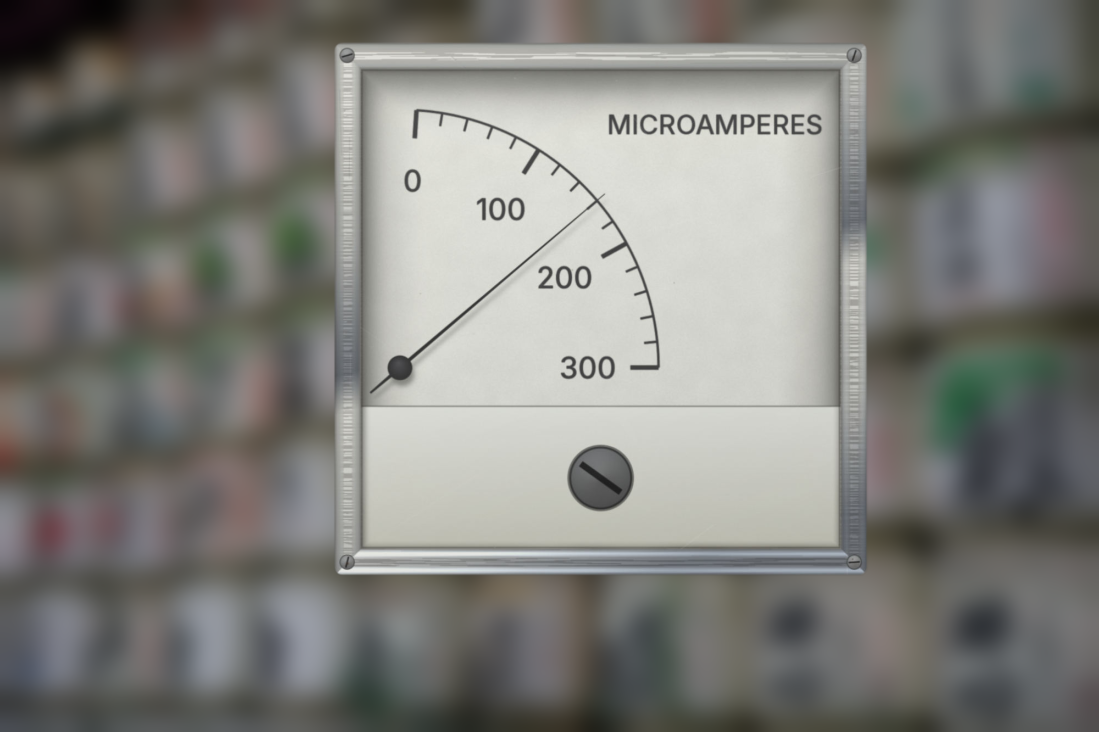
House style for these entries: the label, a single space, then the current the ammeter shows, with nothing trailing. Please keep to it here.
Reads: 160 µA
